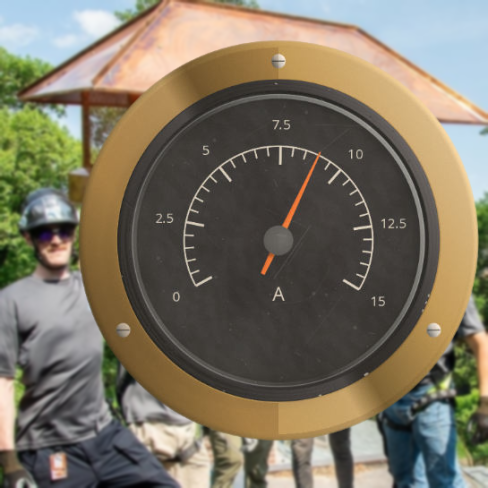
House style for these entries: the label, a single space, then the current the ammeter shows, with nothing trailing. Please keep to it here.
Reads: 9 A
